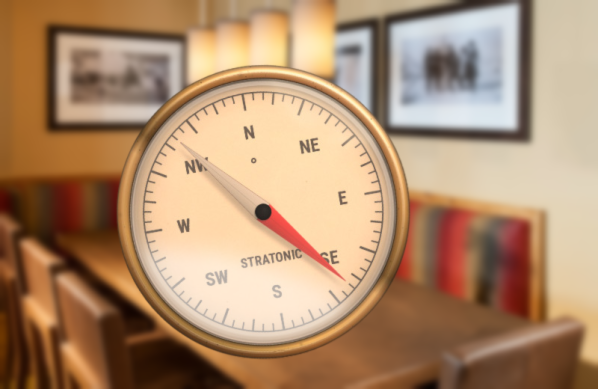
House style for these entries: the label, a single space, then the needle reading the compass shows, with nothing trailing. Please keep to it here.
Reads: 140 °
